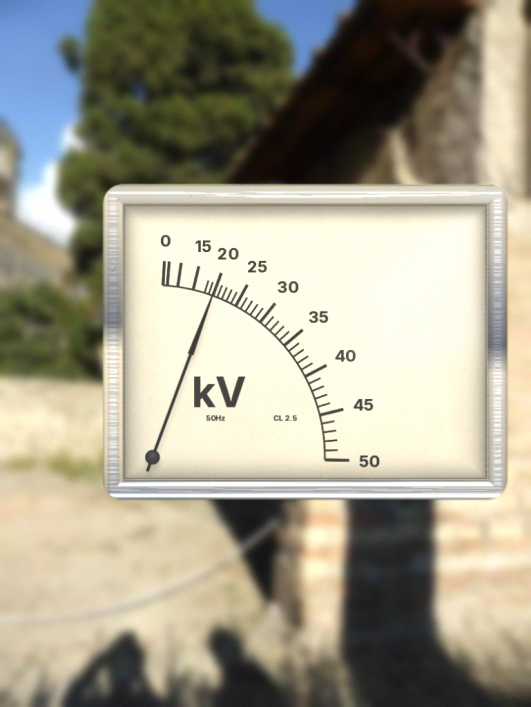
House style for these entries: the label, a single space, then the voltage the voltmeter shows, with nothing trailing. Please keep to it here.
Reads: 20 kV
